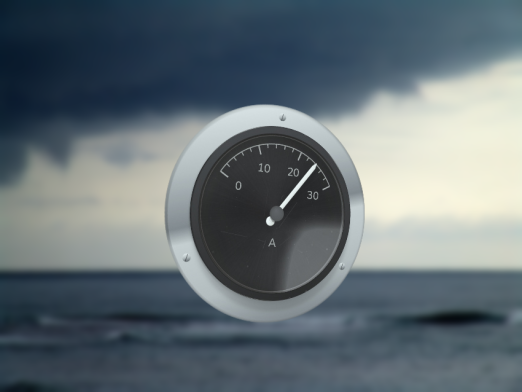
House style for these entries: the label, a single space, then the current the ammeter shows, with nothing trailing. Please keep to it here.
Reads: 24 A
